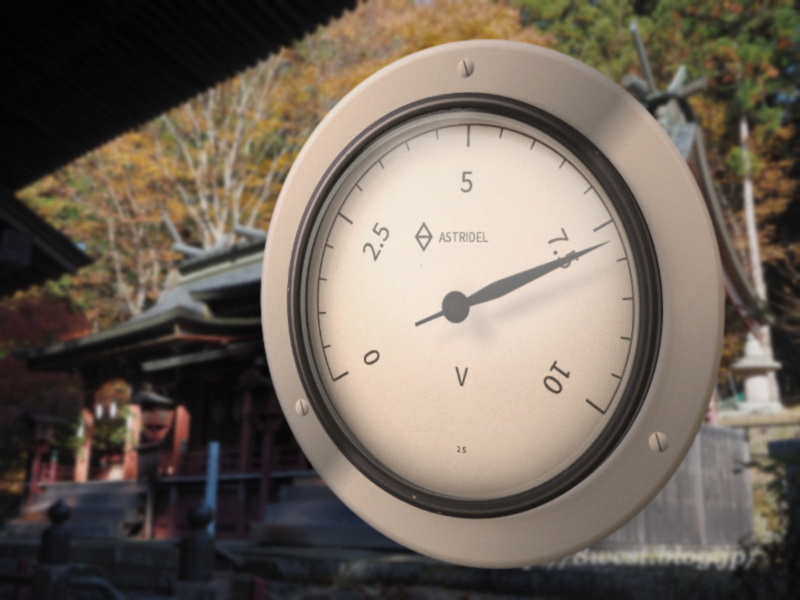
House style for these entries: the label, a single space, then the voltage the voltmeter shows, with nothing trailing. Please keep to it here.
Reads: 7.75 V
